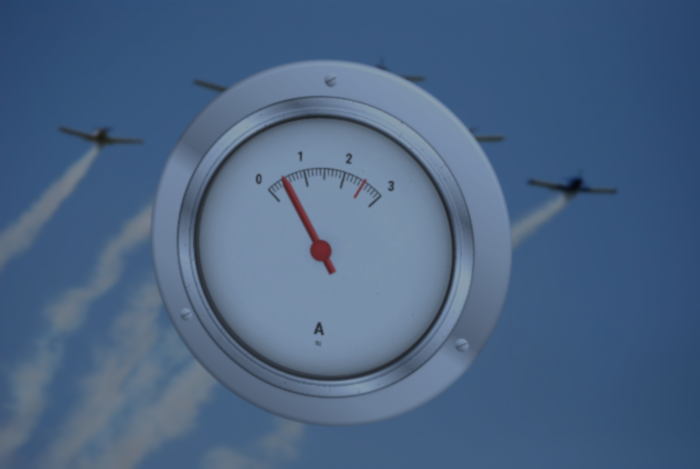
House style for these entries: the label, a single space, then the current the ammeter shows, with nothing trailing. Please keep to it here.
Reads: 0.5 A
